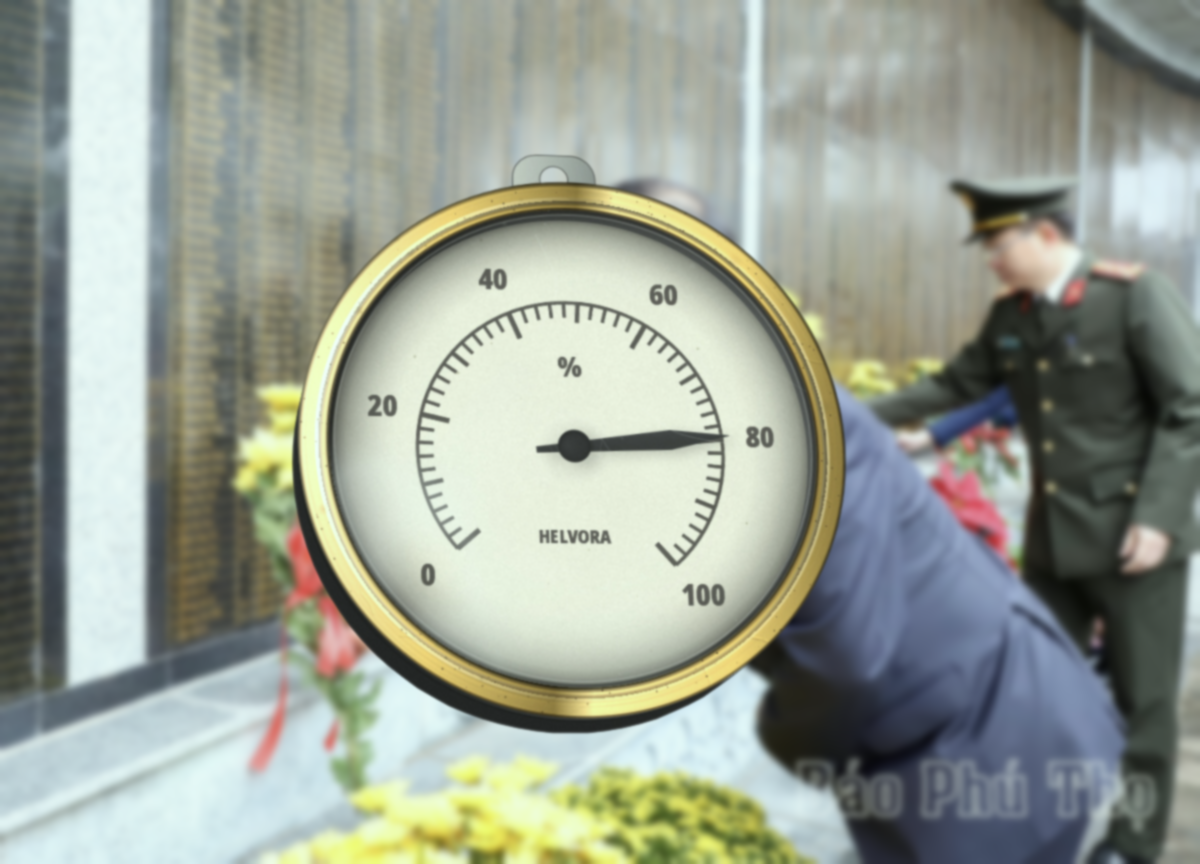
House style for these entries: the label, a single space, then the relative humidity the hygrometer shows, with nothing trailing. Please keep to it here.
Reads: 80 %
